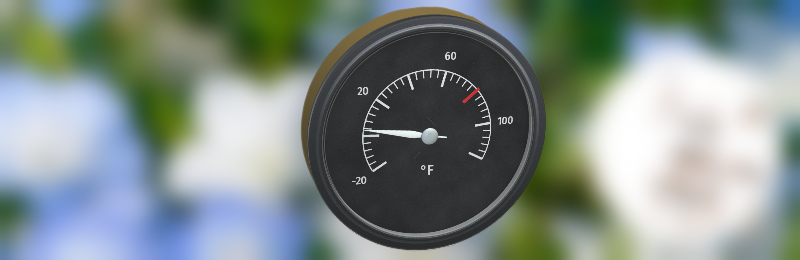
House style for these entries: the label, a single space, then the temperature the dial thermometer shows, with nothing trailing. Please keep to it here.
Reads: 4 °F
